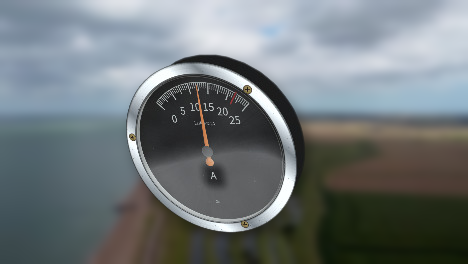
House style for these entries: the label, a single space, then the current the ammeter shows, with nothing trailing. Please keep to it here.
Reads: 12.5 A
